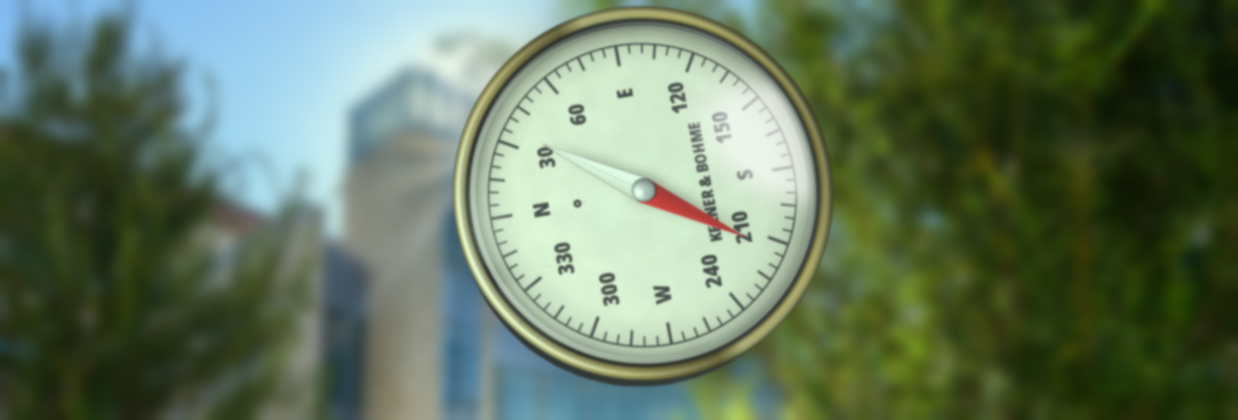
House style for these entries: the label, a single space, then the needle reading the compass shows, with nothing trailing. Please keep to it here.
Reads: 215 °
